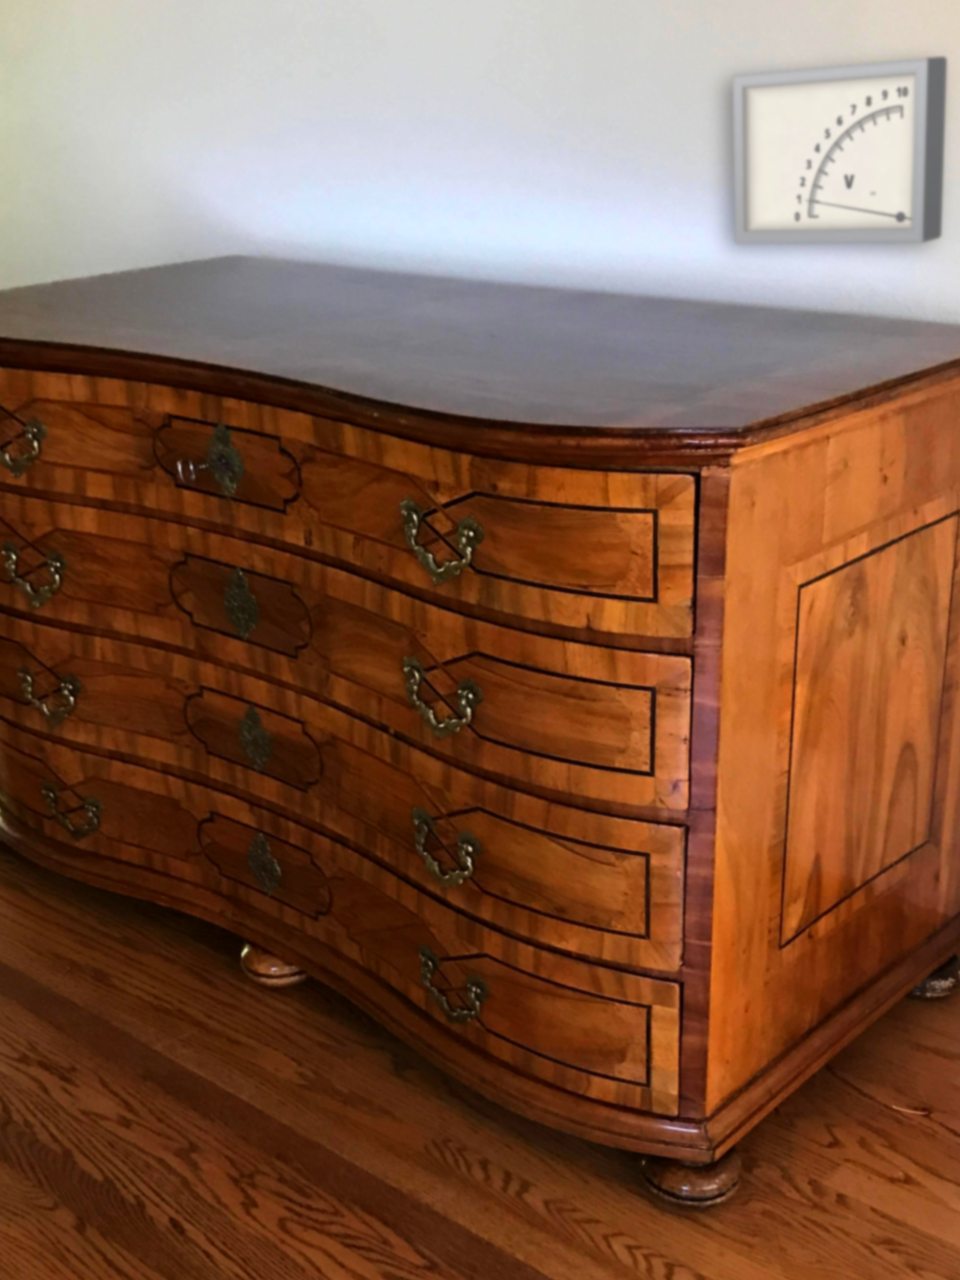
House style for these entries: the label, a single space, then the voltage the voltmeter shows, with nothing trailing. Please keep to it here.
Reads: 1 V
